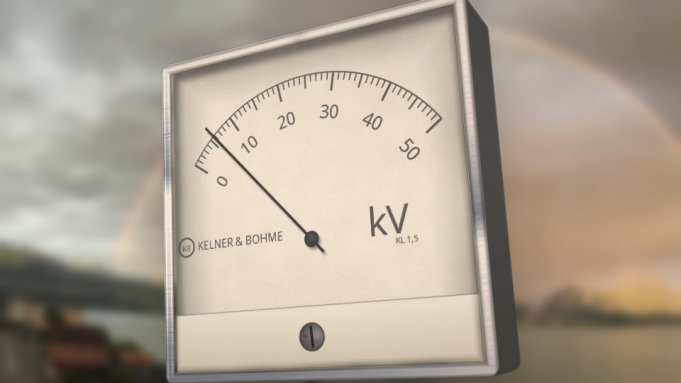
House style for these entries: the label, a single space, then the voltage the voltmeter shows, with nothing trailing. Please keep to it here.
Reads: 6 kV
